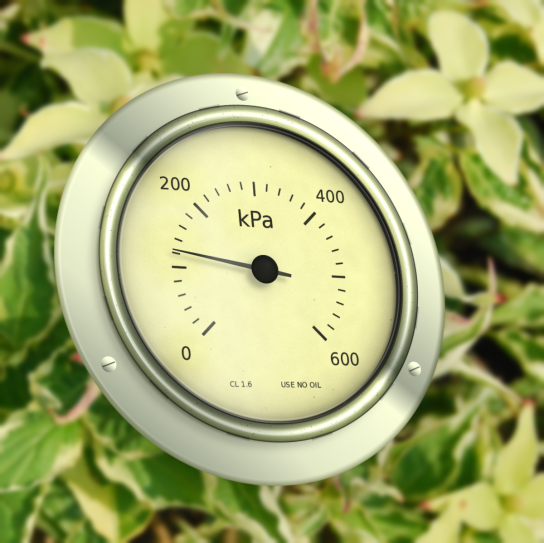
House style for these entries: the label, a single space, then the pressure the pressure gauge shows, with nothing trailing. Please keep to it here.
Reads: 120 kPa
